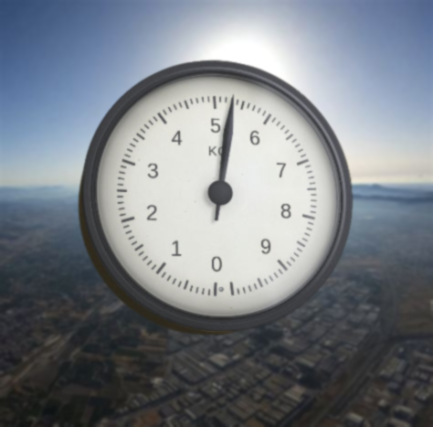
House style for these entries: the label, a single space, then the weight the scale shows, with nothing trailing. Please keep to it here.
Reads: 5.3 kg
